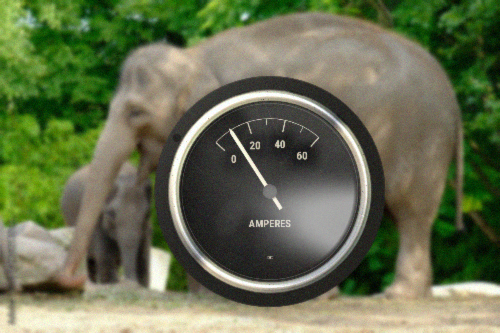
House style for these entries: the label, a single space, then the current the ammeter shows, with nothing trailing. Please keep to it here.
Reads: 10 A
